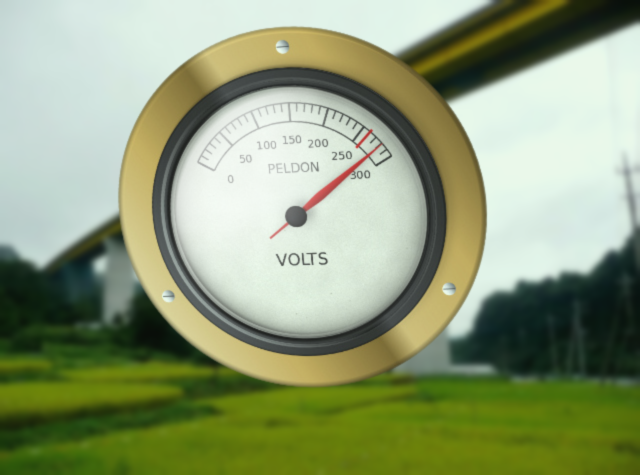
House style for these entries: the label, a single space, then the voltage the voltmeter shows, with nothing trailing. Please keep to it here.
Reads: 280 V
